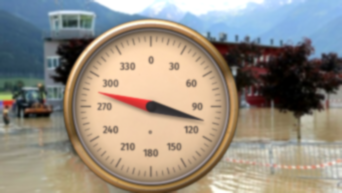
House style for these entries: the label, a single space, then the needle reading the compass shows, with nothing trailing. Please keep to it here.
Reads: 285 °
